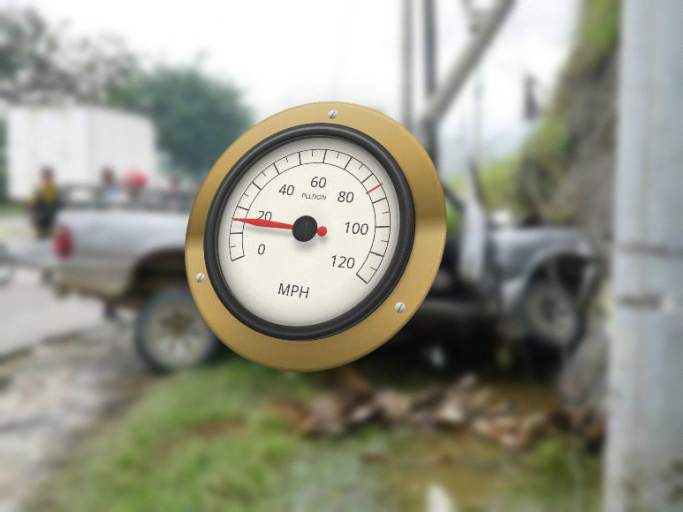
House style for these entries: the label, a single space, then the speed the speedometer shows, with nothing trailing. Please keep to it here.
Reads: 15 mph
